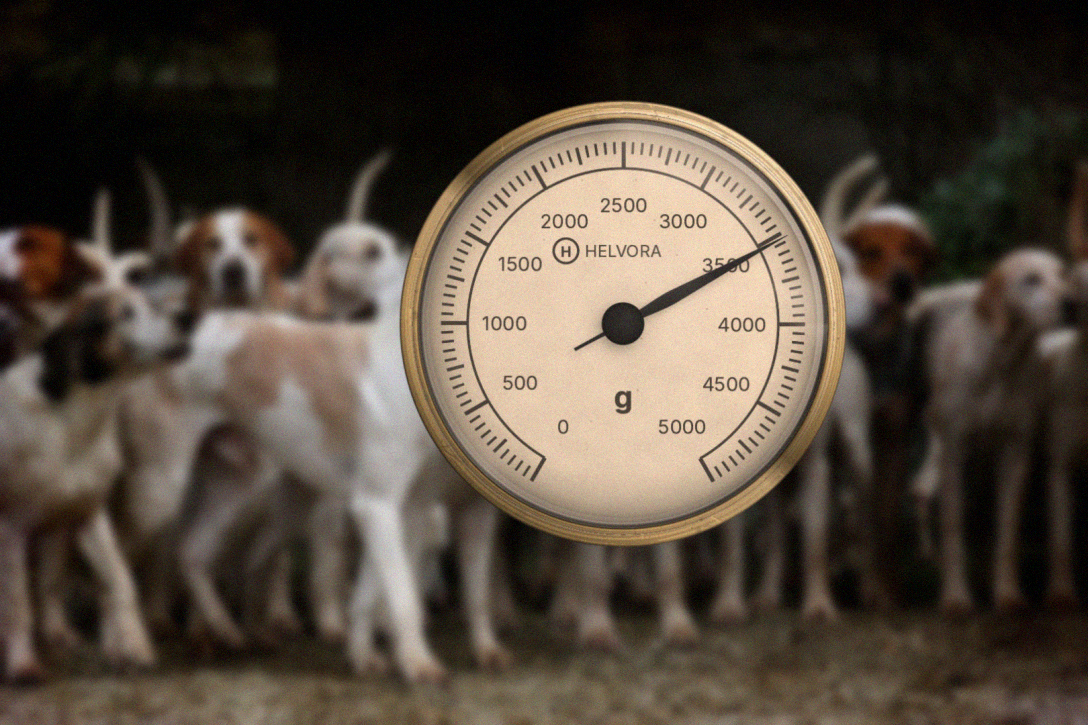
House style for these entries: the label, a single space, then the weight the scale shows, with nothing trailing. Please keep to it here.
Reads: 3525 g
